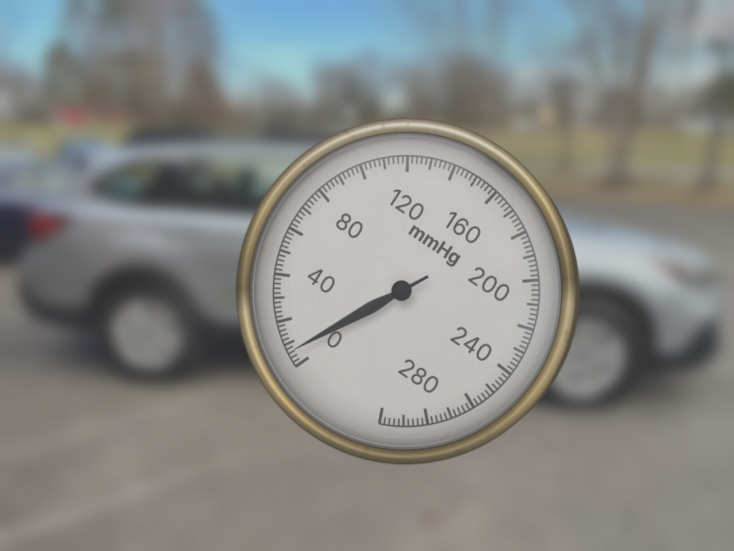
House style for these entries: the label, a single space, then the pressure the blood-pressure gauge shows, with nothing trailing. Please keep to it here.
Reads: 6 mmHg
